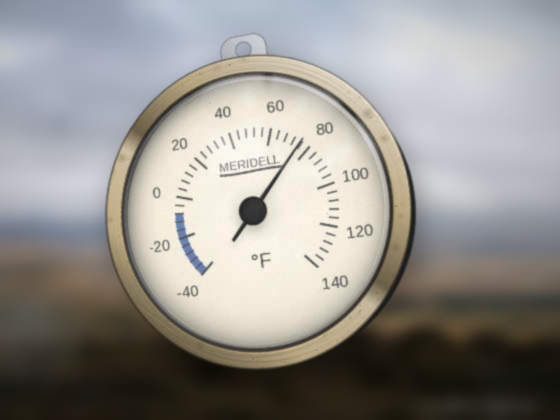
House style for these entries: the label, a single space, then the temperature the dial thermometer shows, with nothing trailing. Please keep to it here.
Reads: 76 °F
